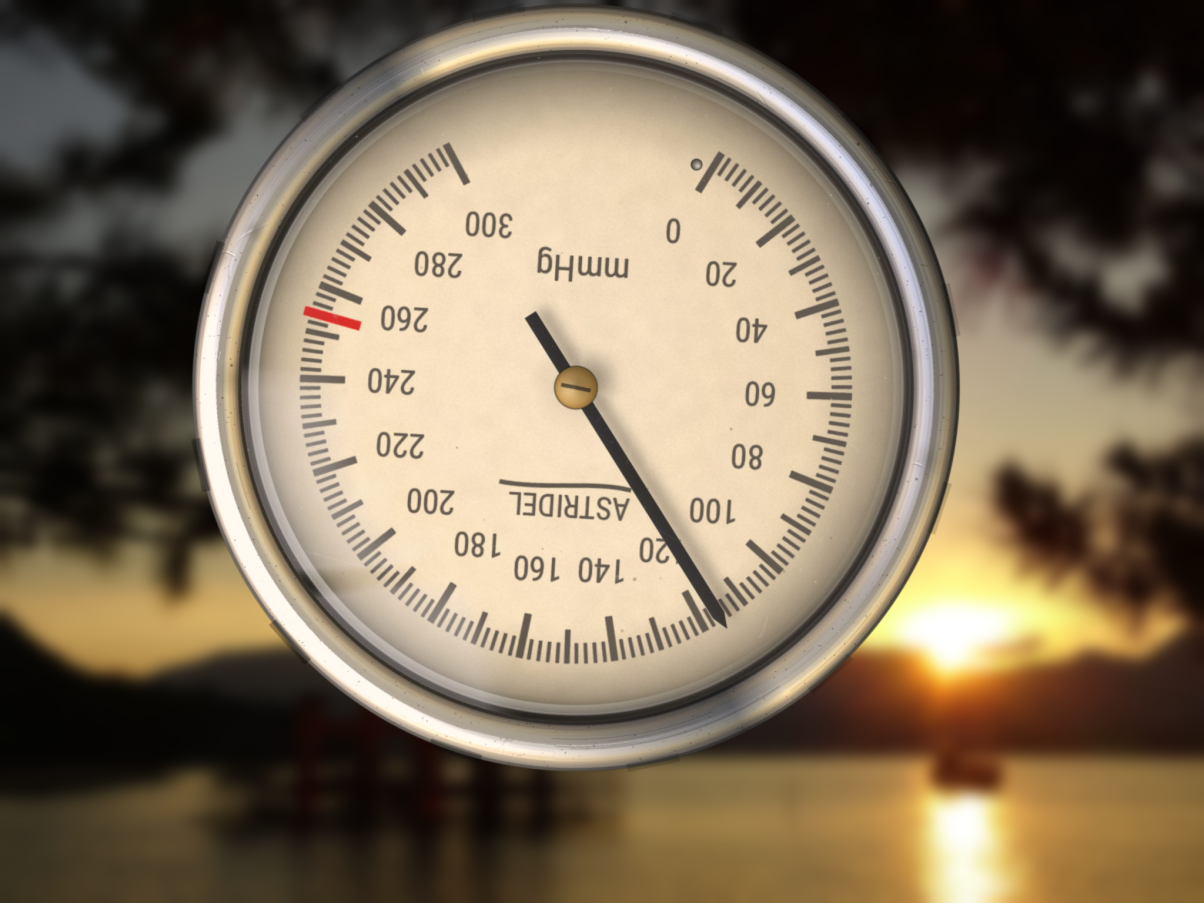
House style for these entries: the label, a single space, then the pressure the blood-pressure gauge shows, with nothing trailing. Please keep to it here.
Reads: 116 mmHg
